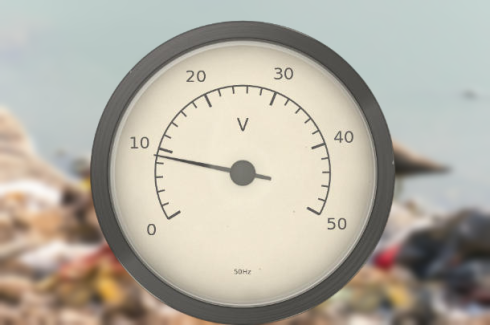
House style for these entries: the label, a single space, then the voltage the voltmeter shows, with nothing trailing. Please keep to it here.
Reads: 9 V
